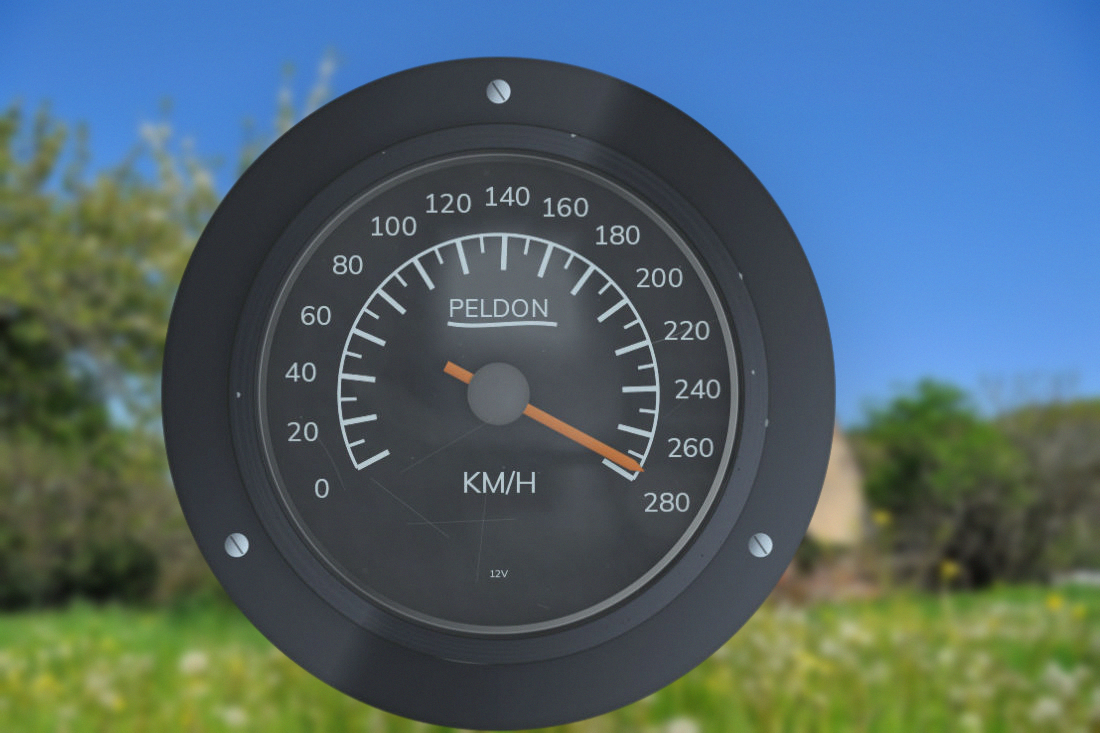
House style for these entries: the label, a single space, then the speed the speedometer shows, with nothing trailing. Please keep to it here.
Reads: 275 km/h
